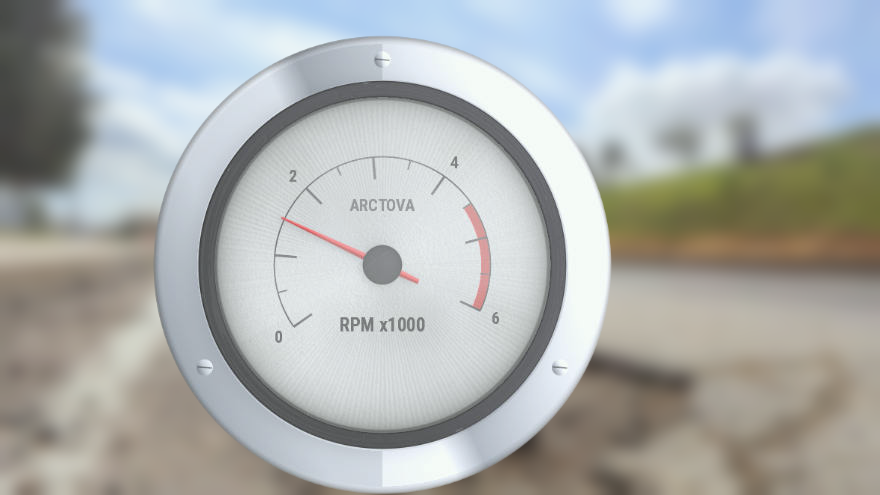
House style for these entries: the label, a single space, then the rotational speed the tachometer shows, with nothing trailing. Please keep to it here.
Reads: 1500 rpm
